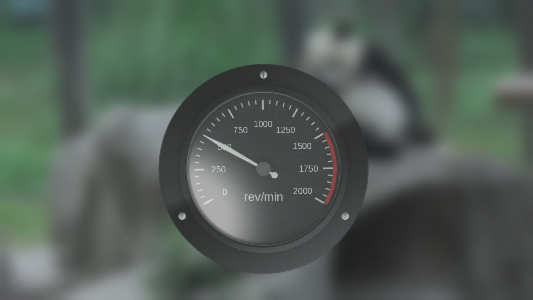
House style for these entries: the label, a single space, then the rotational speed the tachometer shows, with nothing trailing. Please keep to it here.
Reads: 500 rpm
